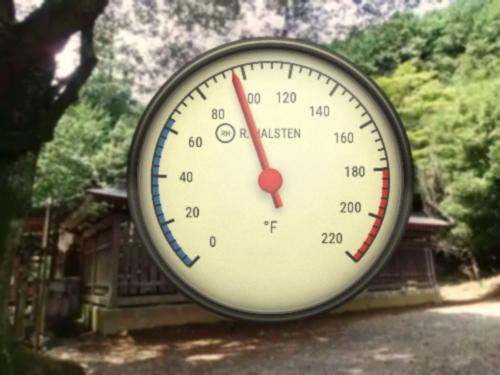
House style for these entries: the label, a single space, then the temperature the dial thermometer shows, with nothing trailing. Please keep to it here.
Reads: 96 °F
